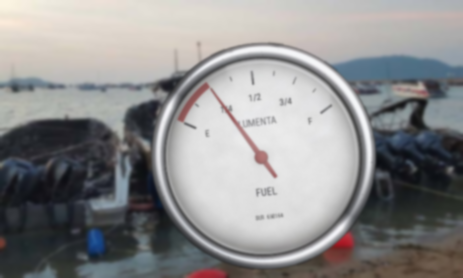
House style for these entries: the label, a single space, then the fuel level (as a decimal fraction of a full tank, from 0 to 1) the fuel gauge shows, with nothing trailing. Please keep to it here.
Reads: 0.25
